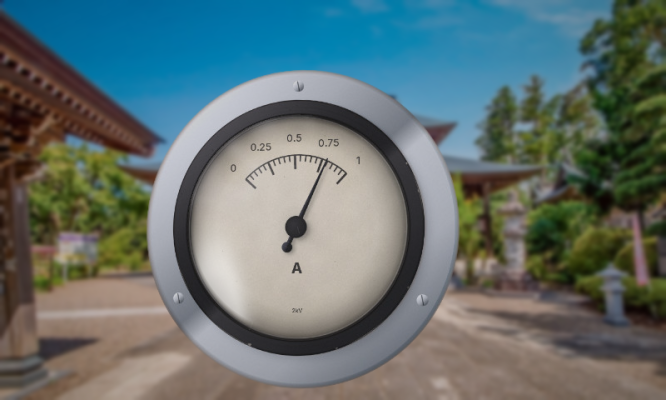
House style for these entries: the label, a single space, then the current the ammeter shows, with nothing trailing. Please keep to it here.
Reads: 0.8 A
